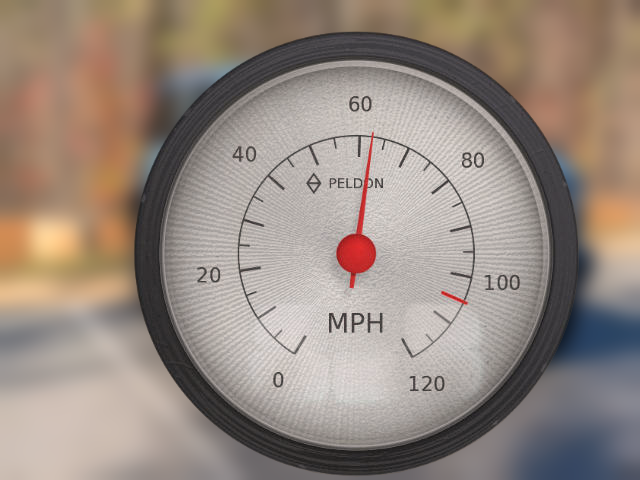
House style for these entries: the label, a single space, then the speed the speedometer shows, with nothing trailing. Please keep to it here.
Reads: 62.5 mph
